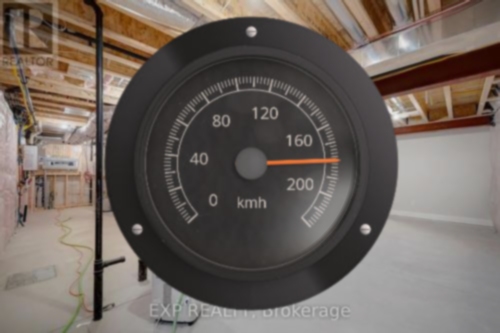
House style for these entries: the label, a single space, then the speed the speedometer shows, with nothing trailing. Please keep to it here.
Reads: 180 km/h
